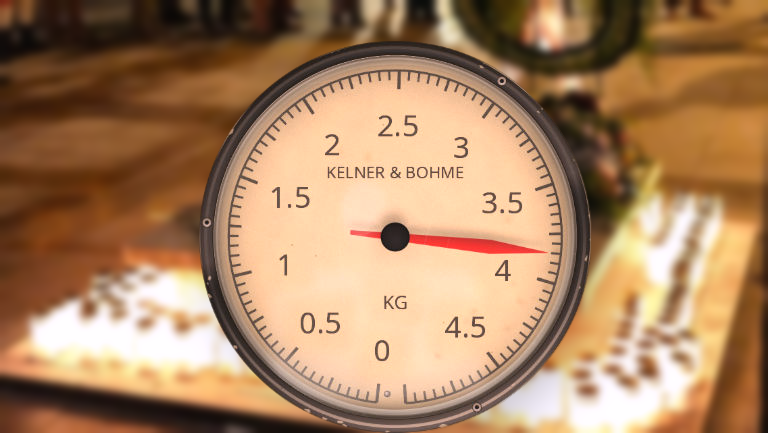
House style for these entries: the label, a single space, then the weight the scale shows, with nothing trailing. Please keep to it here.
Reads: 3.85 kg
